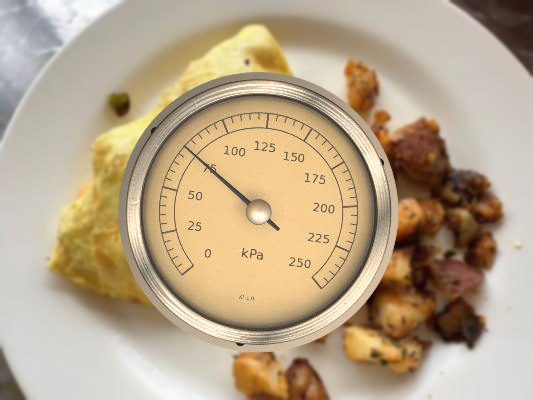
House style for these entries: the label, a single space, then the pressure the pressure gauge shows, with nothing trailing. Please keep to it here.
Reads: 75 kPa
